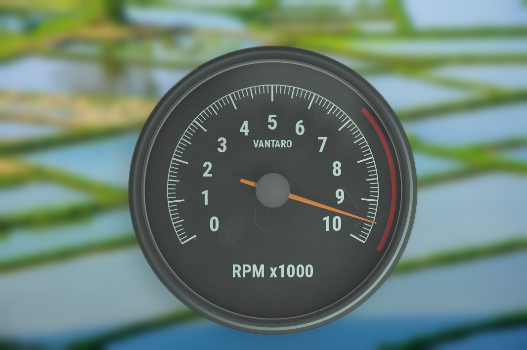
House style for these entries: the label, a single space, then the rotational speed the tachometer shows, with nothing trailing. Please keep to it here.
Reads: 9500 rpm
